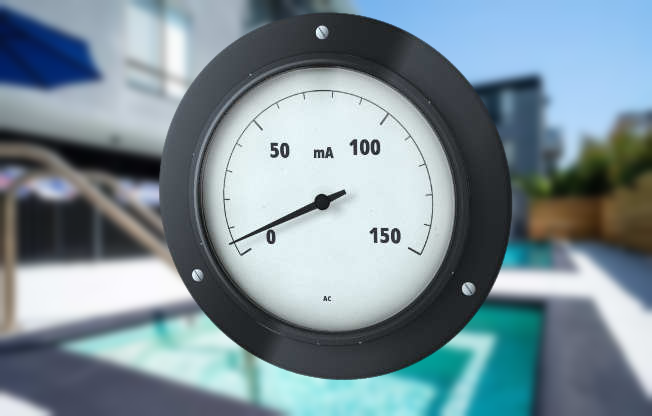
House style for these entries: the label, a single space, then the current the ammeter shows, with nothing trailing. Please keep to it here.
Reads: 5 mA
